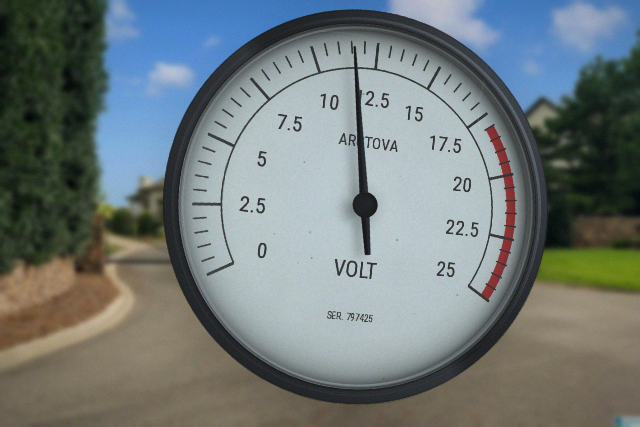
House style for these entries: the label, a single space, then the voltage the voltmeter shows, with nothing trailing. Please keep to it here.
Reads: 11.5 V
